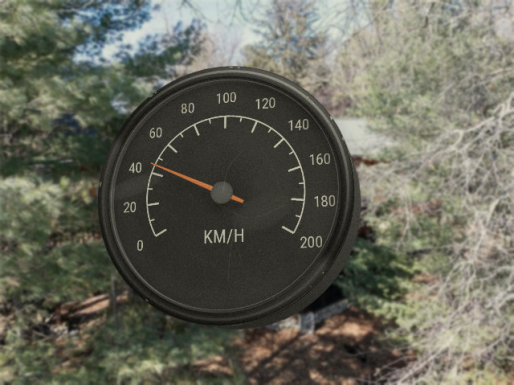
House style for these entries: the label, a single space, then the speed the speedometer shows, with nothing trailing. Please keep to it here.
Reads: 45 km/h
